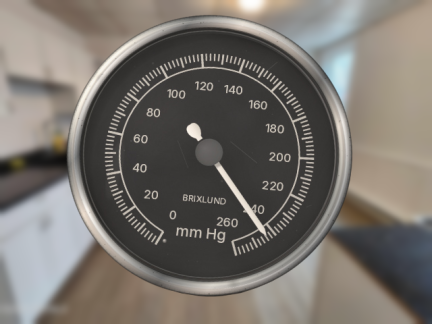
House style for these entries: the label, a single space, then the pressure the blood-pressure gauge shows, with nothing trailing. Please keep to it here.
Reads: 244 mmHg
